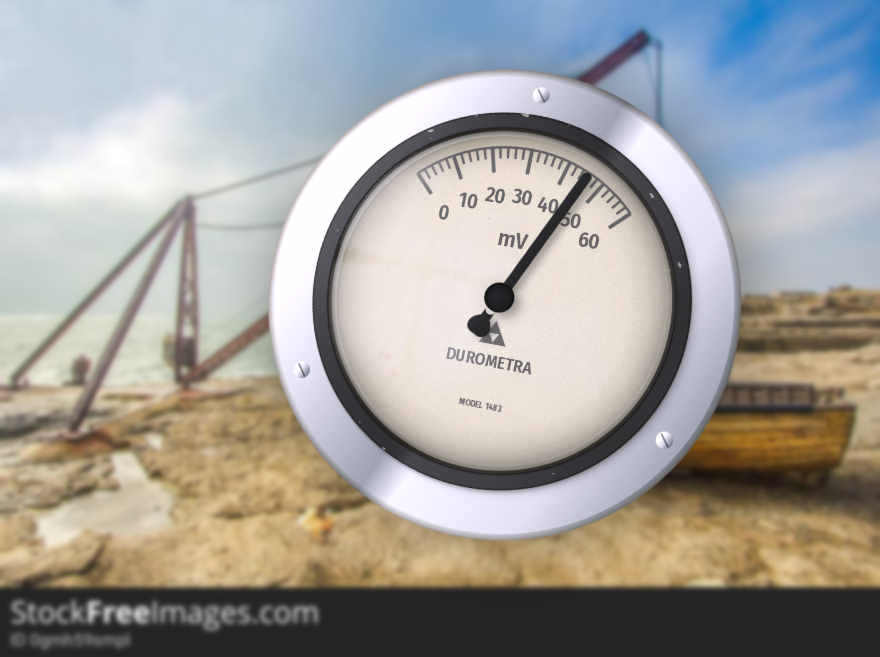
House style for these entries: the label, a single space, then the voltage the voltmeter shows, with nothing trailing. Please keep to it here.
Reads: 46 mV
